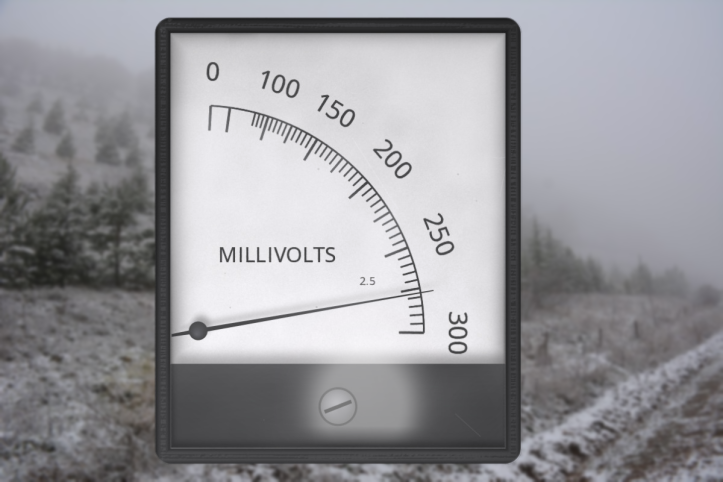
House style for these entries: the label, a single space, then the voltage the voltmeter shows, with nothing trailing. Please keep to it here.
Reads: 277.5 mV
